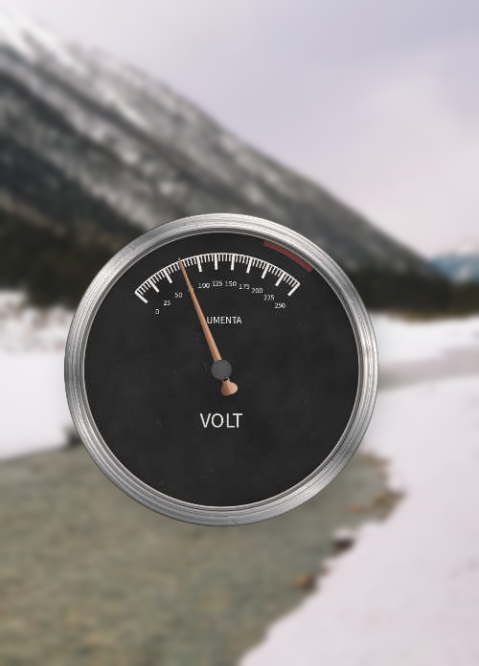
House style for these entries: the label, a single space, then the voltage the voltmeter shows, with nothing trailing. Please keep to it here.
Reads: 75 V
